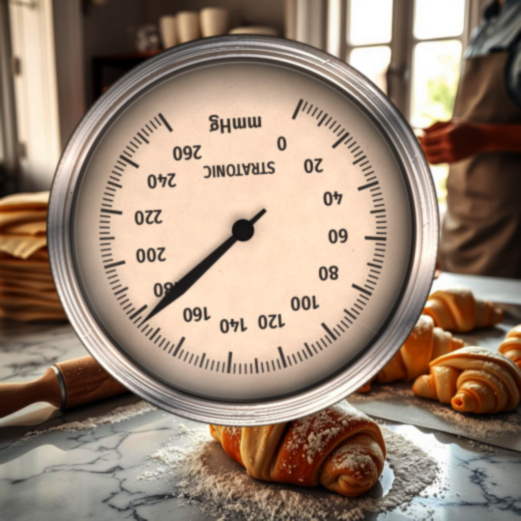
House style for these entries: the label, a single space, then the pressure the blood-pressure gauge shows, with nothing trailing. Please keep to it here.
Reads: 176 mmHg
